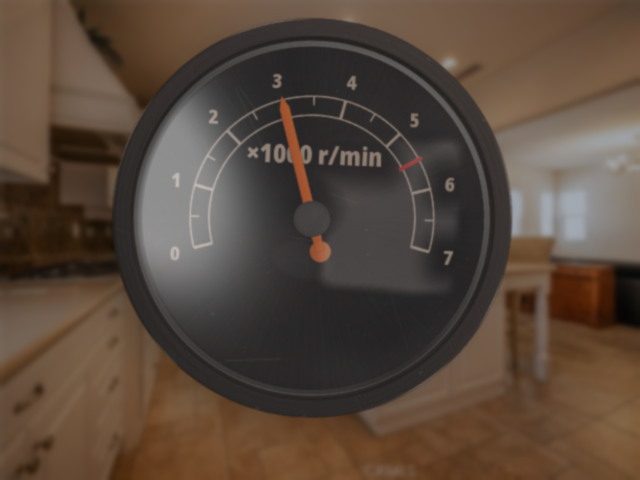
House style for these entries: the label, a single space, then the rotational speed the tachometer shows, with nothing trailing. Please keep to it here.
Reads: 3000 rpm
